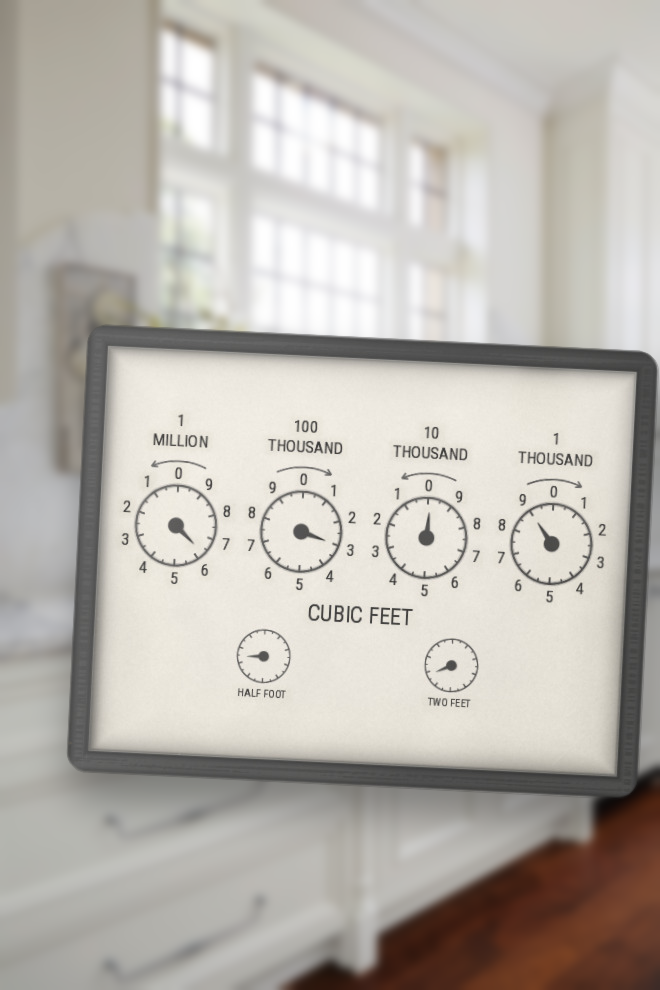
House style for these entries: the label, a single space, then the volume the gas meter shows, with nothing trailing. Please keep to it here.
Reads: 629900 ft³
